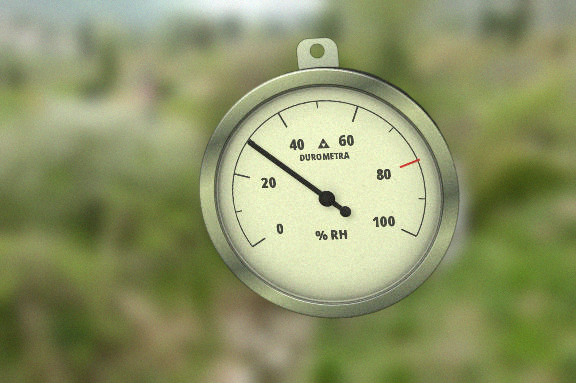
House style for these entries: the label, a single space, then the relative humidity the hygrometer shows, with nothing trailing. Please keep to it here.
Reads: 30 %
